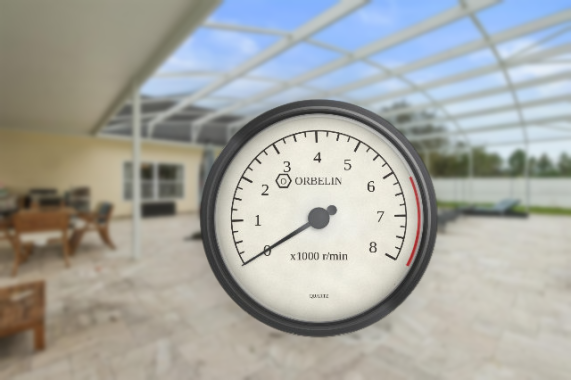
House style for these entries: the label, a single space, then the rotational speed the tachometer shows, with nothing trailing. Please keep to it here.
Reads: 0 rpm
